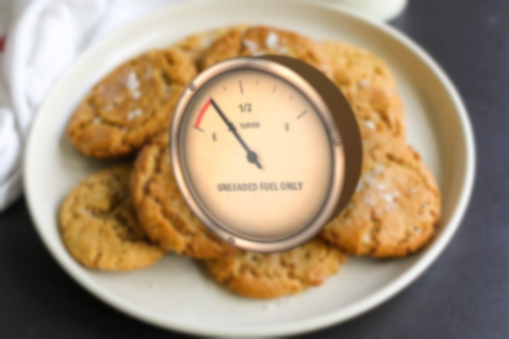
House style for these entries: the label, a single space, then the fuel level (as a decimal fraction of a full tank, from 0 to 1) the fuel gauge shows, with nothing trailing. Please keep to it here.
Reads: 0.25
